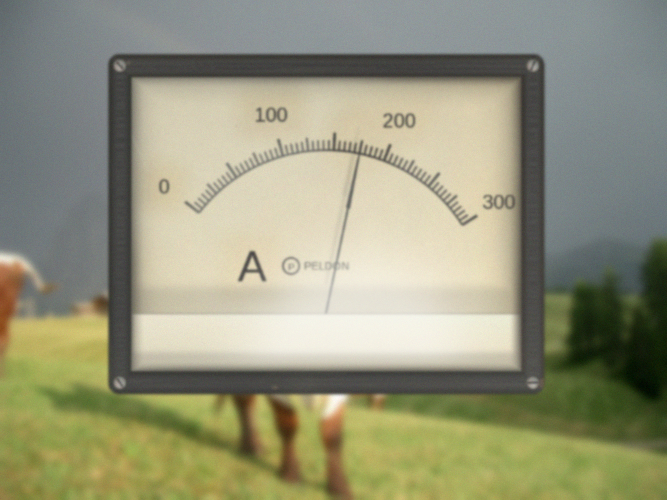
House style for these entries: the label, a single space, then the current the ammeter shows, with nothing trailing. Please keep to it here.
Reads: 175 A
